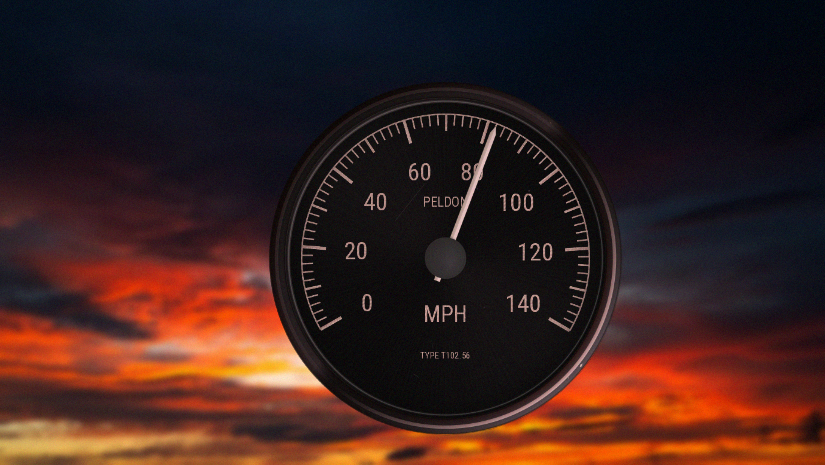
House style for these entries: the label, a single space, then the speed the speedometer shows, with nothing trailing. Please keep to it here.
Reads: 82 mph
